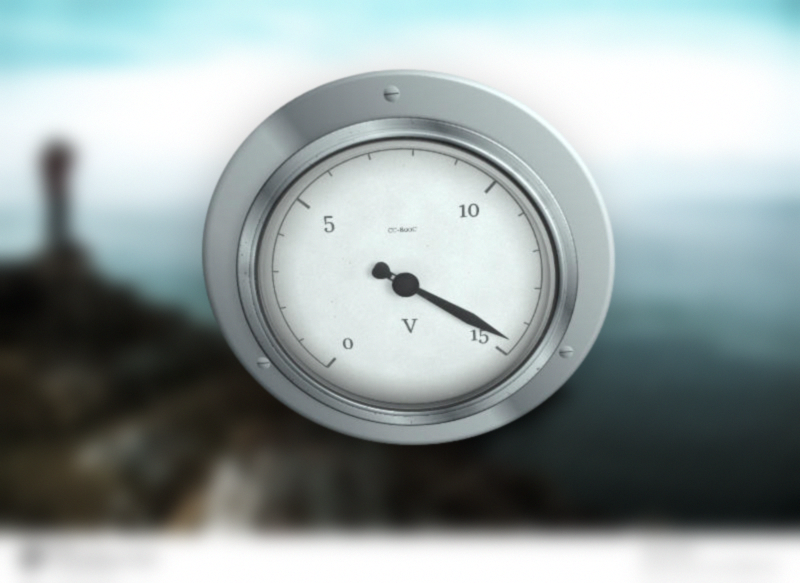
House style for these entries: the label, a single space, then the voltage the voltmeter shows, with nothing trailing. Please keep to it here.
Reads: 14.5 V
